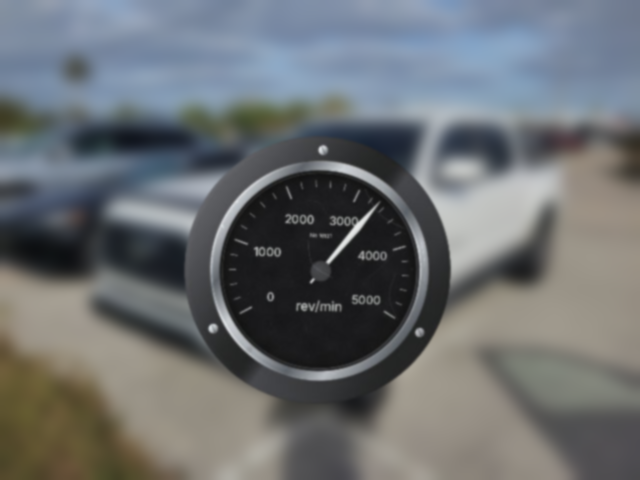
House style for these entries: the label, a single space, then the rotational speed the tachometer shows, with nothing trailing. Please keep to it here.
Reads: 3300 rpm
